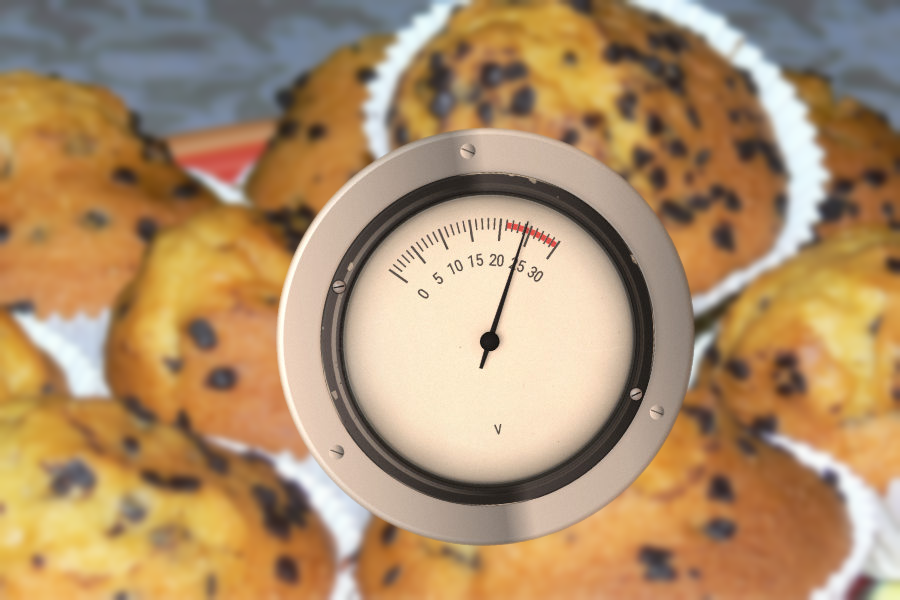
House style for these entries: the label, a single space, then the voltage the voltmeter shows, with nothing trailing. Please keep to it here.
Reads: 24 V
